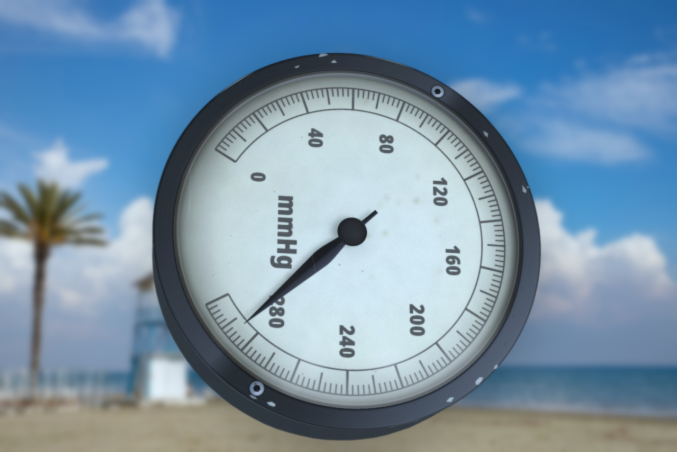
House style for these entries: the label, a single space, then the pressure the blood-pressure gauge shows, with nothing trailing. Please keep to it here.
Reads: 286 mmHg
